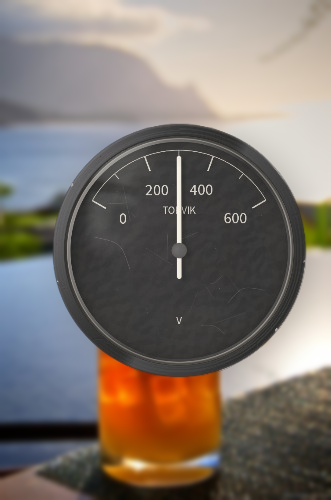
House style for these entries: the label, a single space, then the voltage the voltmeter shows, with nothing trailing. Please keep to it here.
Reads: 300 V
